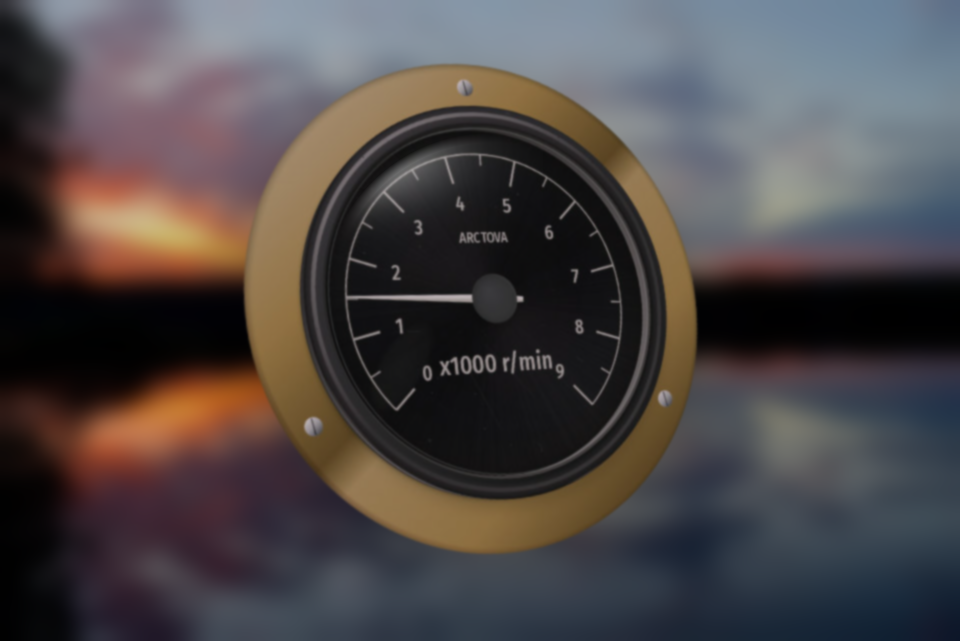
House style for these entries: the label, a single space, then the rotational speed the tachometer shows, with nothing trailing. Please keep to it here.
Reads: 1500 rpm
